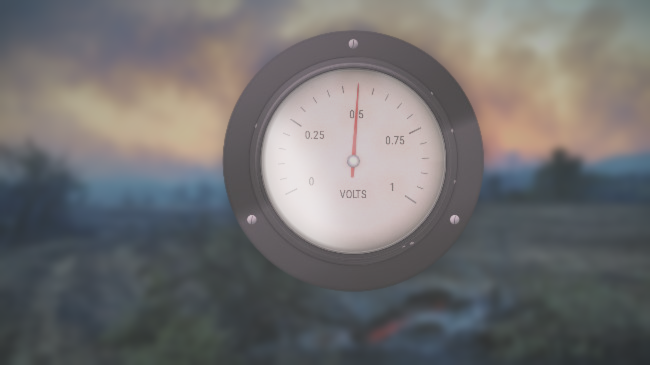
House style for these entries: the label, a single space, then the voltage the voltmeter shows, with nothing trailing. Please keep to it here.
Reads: 0.5 V
